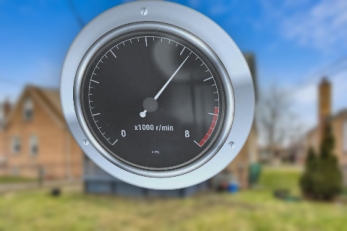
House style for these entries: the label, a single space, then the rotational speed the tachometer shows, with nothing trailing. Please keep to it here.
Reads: 5200 rpm
